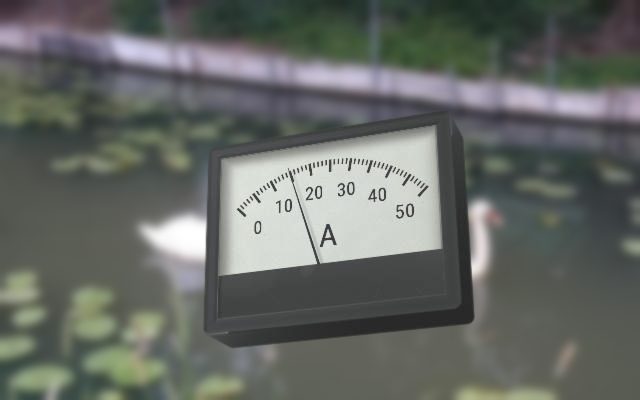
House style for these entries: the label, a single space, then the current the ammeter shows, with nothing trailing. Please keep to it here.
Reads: 15 A
